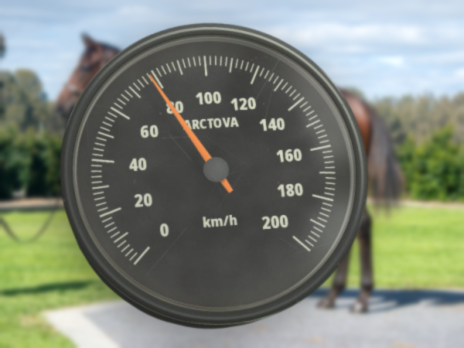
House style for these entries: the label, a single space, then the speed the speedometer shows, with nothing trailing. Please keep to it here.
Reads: 78 km/h
